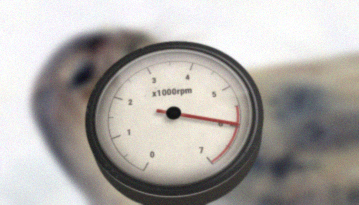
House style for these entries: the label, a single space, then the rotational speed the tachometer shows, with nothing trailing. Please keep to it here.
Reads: 6000 rpm
